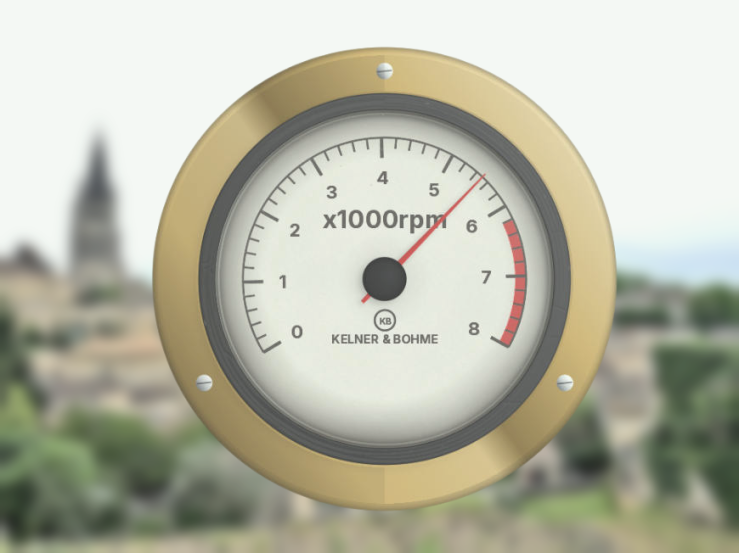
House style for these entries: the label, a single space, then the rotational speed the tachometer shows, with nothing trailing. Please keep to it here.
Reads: 5500 rpm
